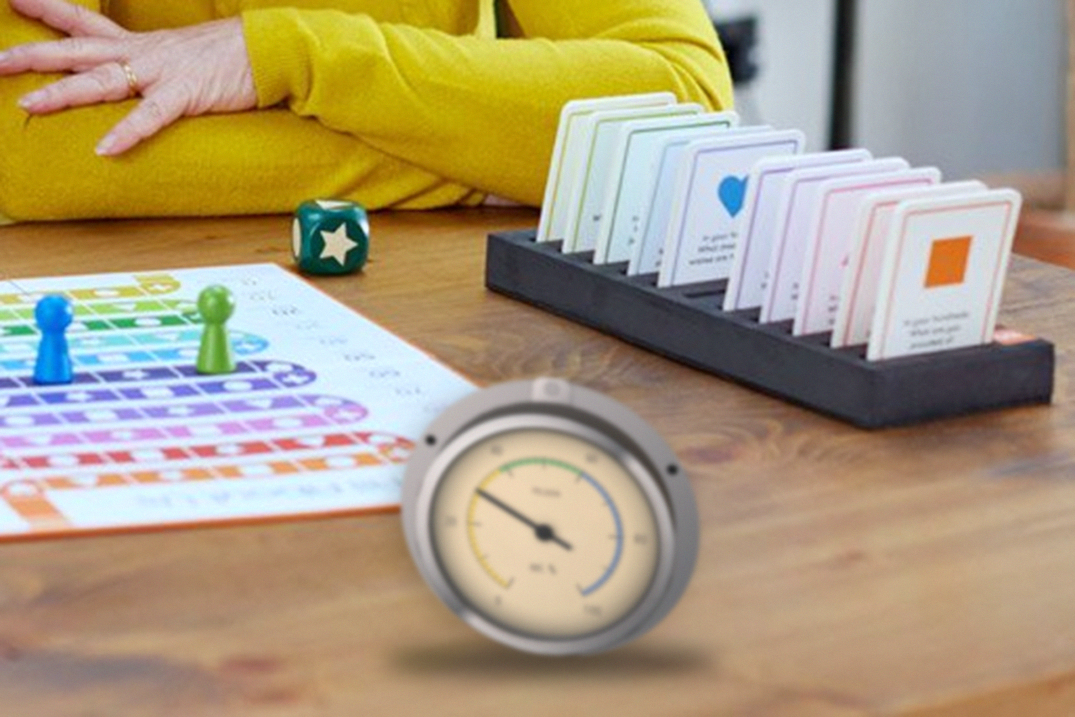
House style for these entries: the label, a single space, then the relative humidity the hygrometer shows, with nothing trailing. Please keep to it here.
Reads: 30 %
